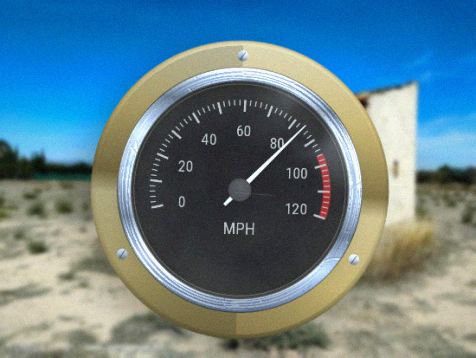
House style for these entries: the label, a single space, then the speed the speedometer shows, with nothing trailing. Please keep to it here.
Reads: 84 mph
